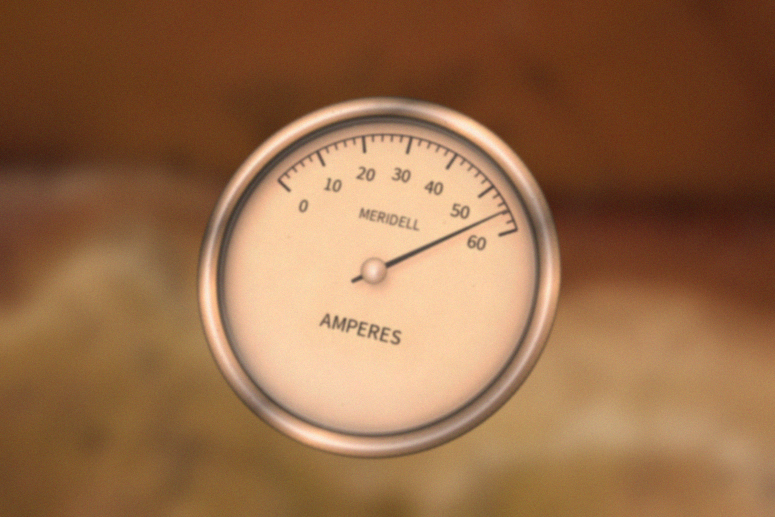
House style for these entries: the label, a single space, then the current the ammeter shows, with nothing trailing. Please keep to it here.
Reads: 56 A
